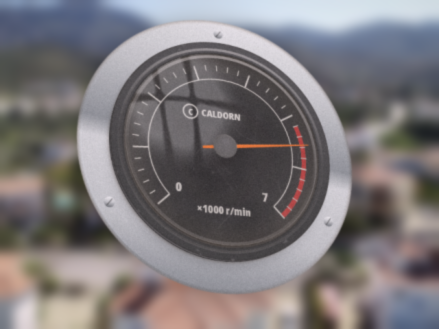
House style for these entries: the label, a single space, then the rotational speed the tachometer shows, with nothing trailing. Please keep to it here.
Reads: 5600 rpm
